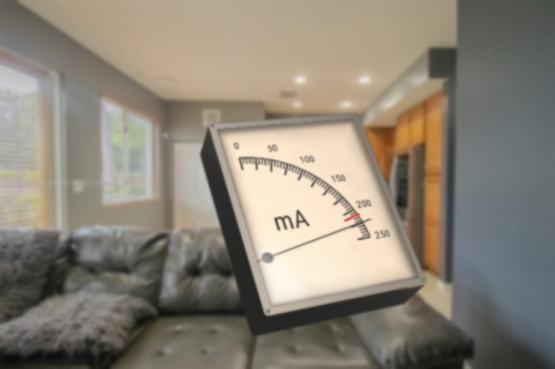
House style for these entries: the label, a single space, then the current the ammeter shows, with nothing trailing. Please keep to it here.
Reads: 225 mA
